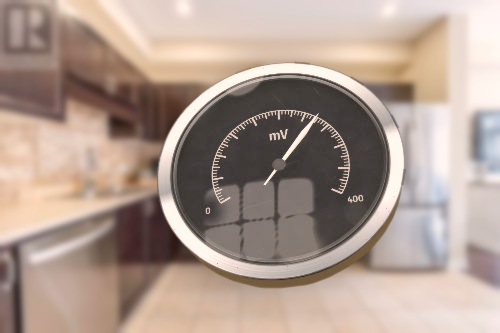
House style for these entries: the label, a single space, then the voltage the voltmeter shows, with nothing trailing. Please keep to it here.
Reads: 260 mV
